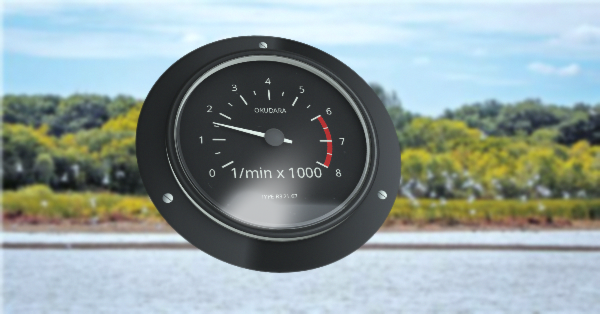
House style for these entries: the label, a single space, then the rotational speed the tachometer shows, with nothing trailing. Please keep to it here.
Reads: 1500 rpm
